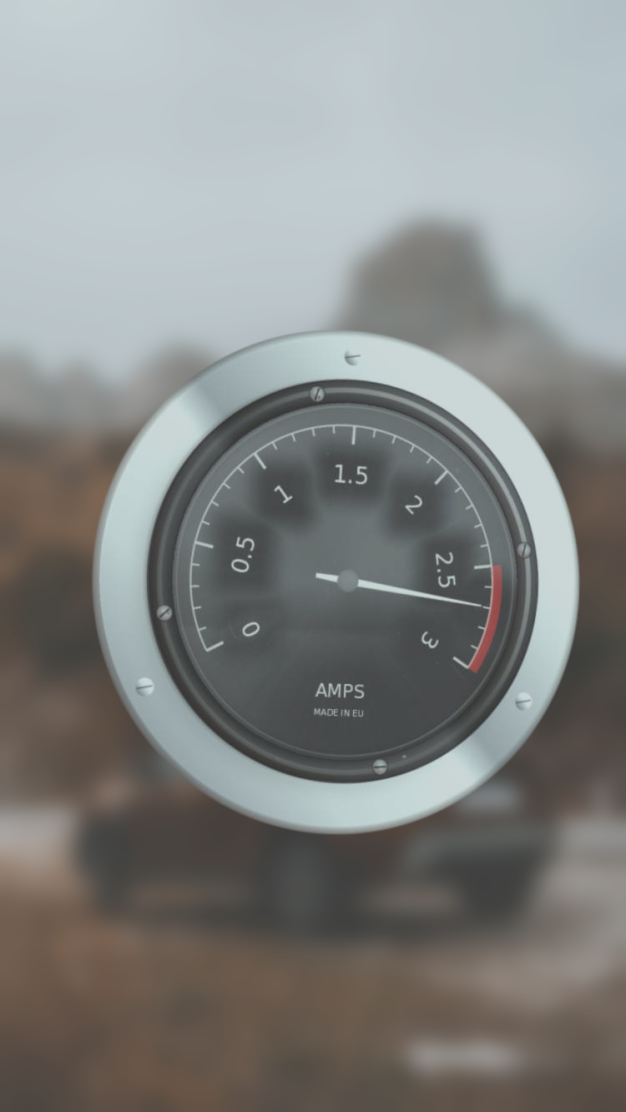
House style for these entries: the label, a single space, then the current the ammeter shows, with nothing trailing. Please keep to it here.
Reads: 2.7 A
